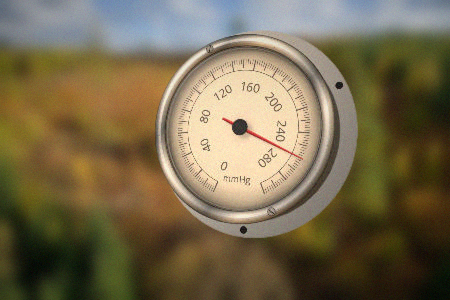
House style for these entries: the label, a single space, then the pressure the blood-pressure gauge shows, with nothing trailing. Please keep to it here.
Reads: 260 mmHg
